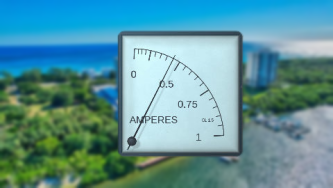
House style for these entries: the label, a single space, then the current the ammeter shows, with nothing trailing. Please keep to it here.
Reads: 0.45 A
